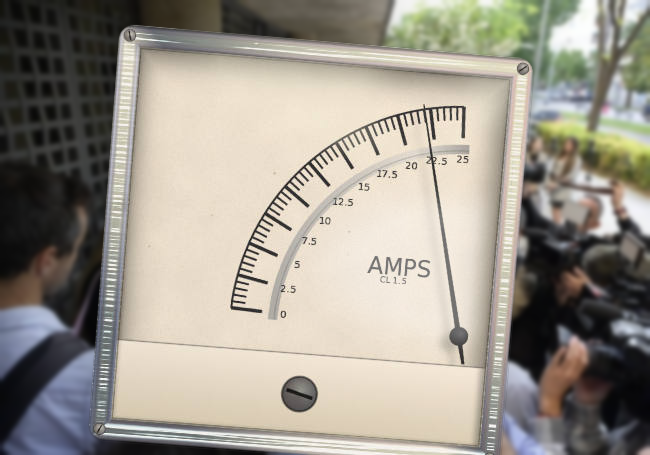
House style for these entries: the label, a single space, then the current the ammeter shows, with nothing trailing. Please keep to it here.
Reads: 22 A
